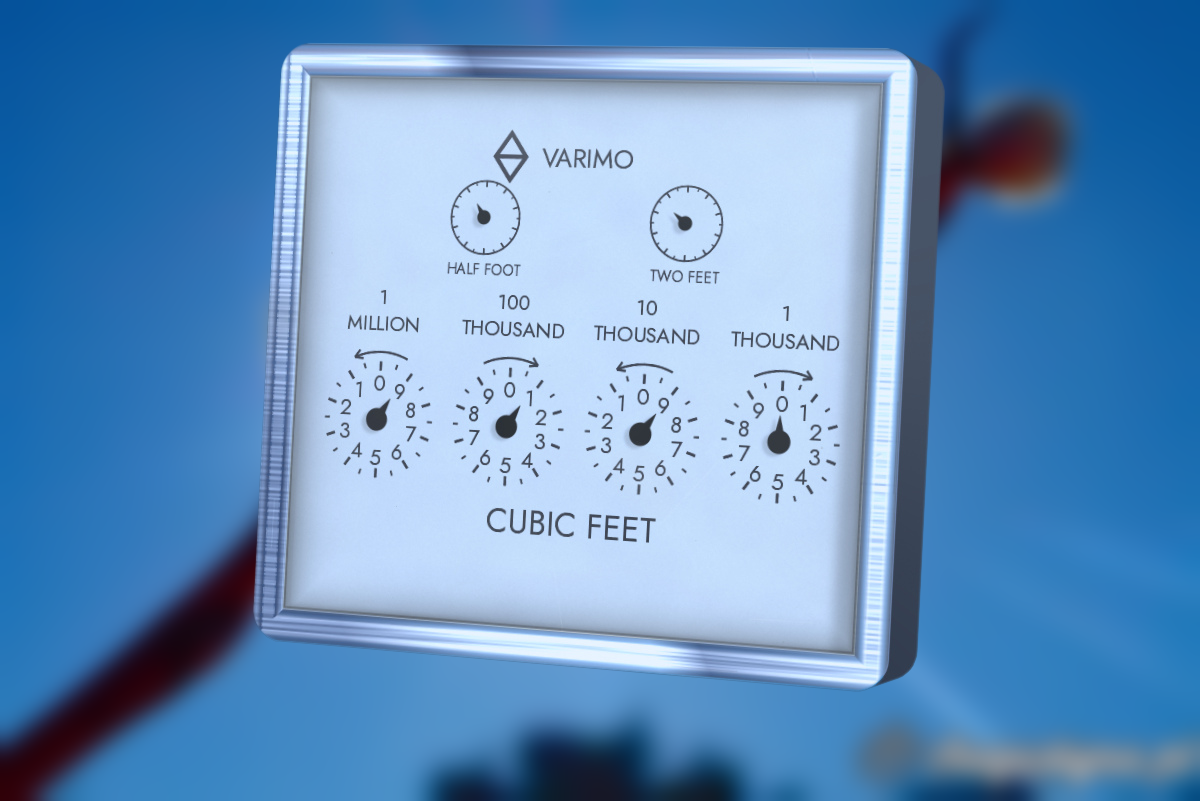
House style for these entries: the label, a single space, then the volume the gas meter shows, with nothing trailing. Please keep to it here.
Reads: 909000 ft³
